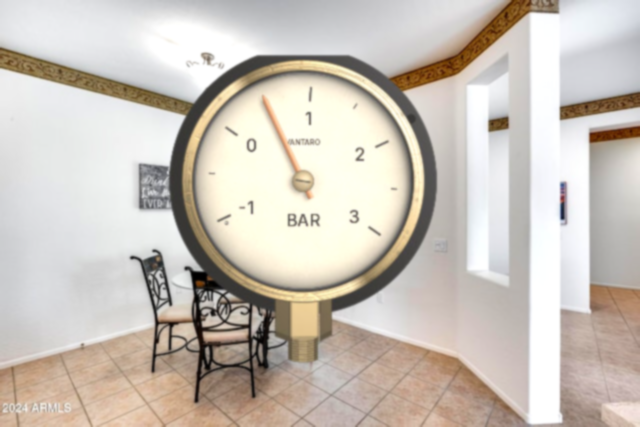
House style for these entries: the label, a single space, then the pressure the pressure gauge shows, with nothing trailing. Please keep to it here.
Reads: 0.5 bar
